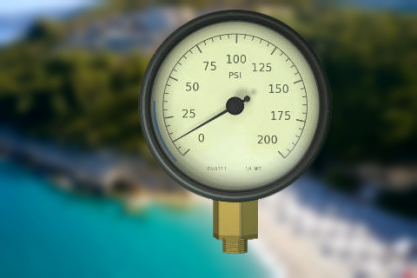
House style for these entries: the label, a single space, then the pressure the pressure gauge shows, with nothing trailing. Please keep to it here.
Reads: 10 psi
